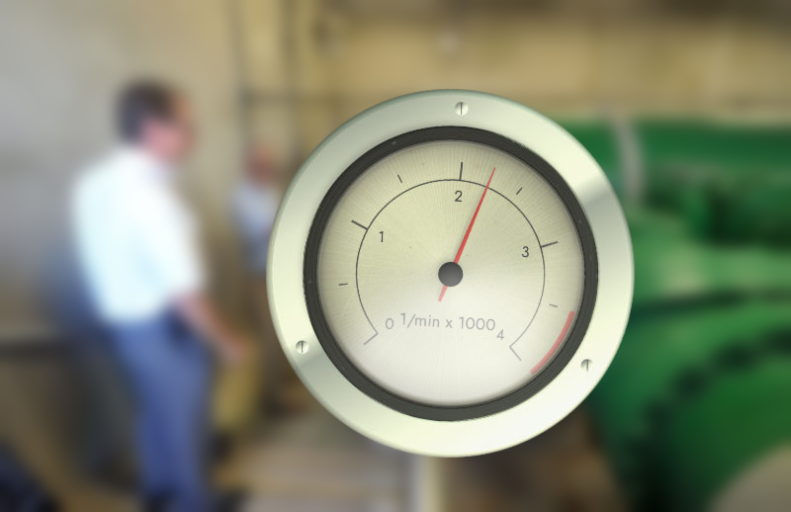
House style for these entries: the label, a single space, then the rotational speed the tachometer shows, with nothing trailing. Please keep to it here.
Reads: 2250 rpm
